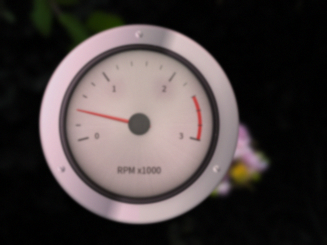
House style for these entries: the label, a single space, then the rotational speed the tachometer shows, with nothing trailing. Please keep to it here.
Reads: 400 rpm
